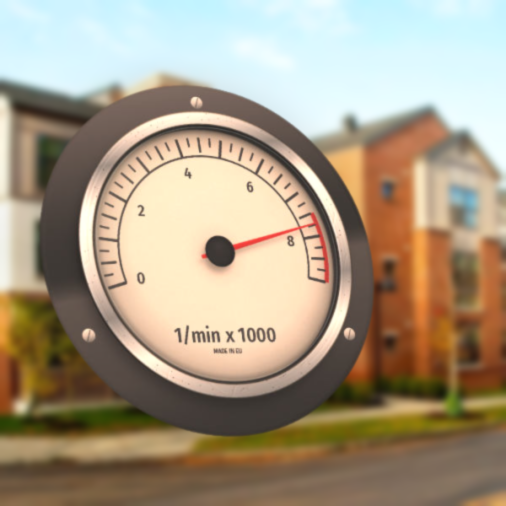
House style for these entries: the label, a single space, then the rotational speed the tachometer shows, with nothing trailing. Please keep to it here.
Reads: 7750 rpm
